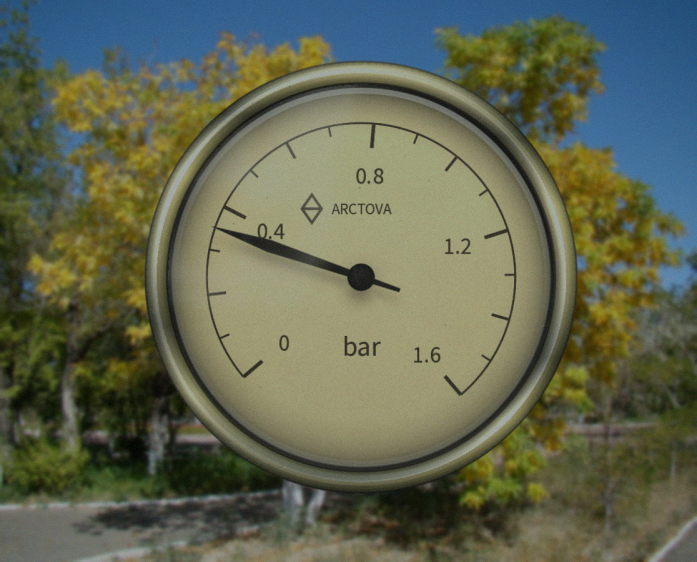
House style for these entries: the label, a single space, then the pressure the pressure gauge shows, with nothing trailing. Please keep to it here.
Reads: 0.35 bar
